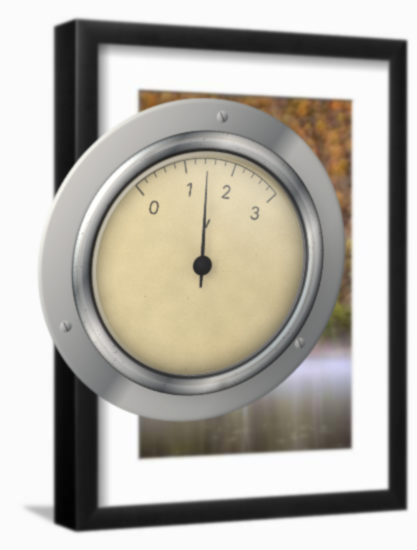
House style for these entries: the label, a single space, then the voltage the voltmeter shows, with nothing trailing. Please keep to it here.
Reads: 1.4 V
